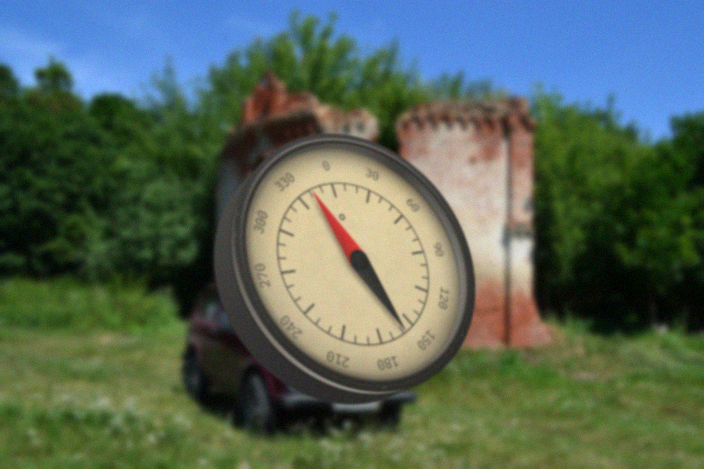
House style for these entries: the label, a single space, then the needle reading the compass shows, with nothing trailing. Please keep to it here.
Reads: 340 °
